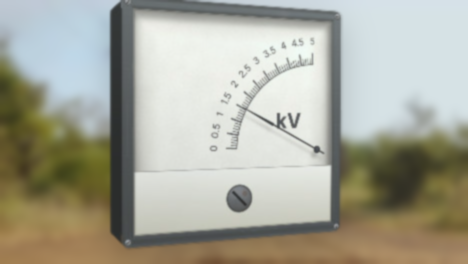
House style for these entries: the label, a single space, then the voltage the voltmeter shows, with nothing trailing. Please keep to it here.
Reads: 1.5 kV
